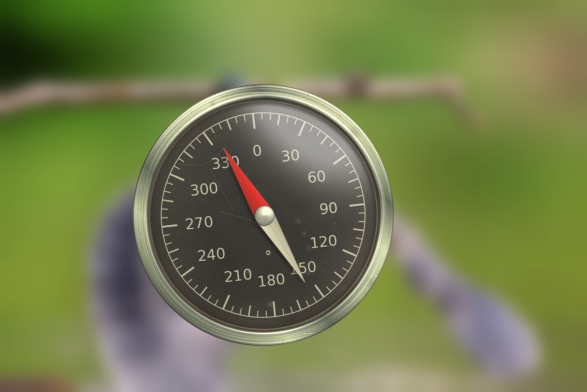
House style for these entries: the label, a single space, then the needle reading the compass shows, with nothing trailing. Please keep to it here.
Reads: 335 °
